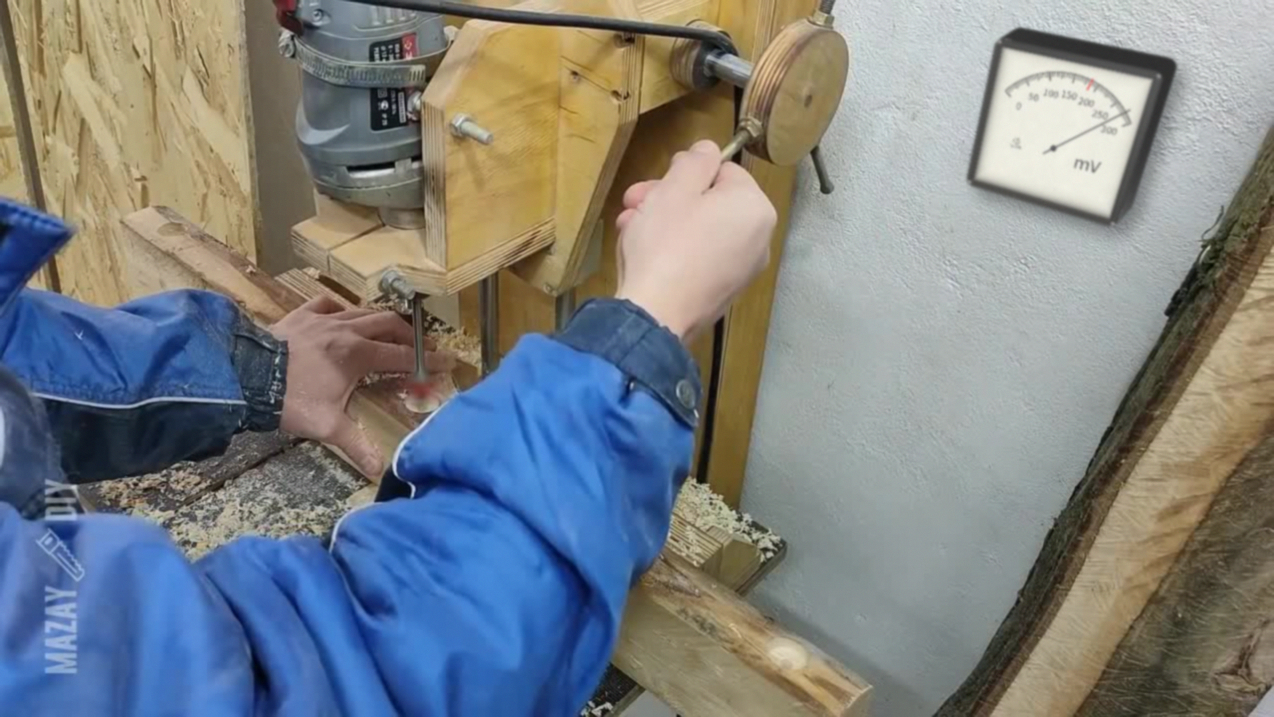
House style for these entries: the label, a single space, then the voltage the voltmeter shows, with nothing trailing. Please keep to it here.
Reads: 275 mV
